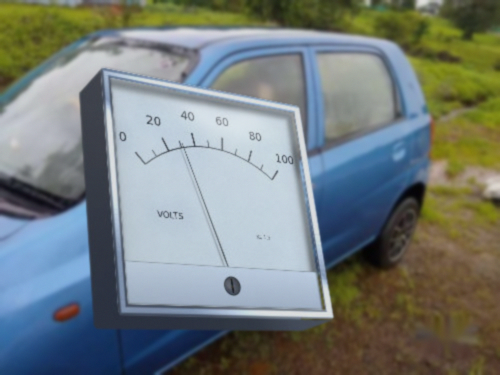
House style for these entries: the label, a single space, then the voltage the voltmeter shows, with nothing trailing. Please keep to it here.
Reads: 30 V
